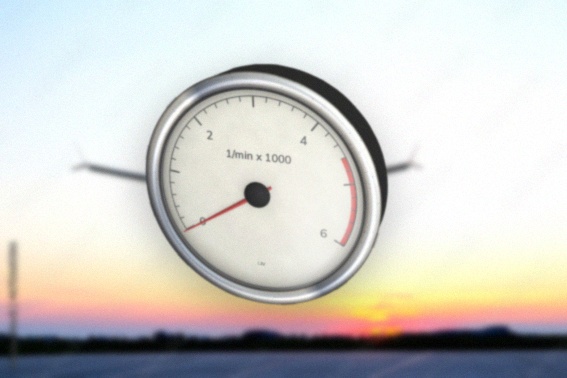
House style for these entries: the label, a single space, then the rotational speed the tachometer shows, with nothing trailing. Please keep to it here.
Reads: 0 rpm
